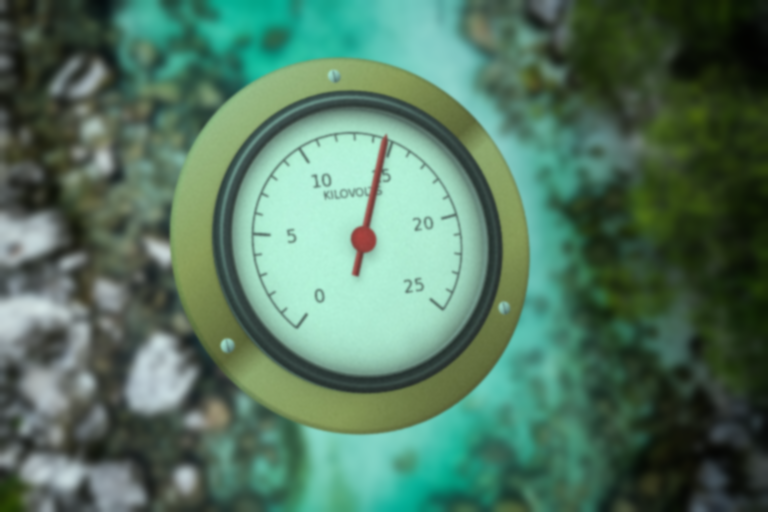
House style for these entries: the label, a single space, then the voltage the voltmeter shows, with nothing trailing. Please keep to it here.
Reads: 14.5 kV
